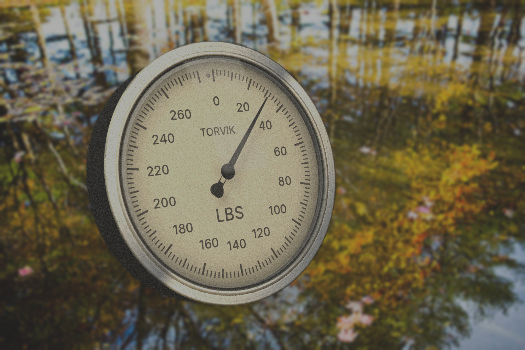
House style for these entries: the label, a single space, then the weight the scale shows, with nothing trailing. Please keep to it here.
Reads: 30 lb
